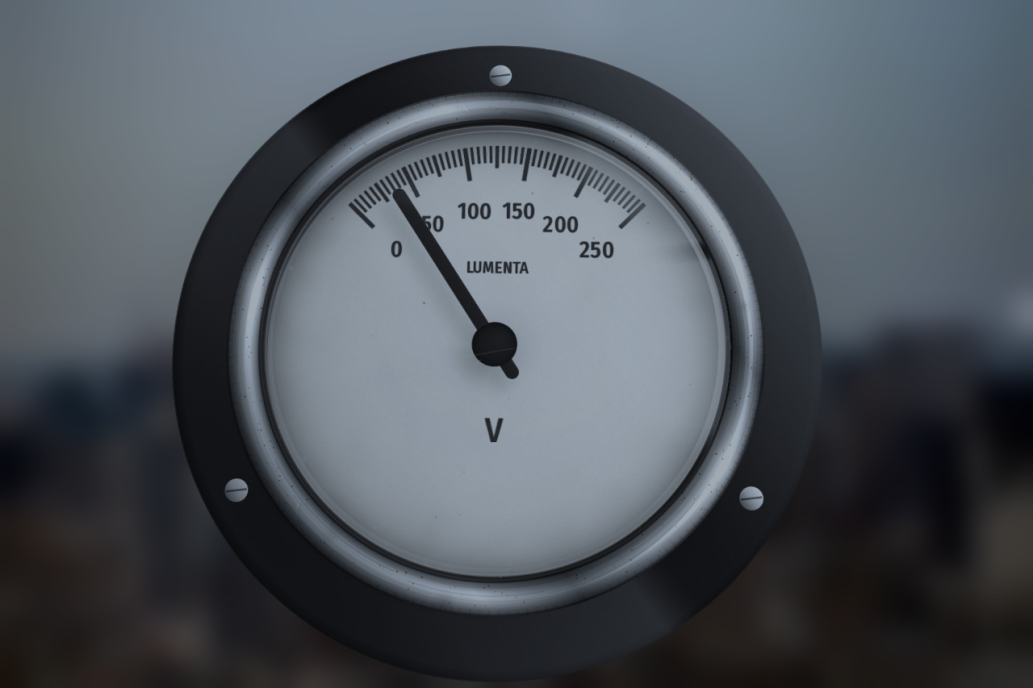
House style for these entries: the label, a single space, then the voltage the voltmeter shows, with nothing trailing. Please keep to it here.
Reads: 35 V
